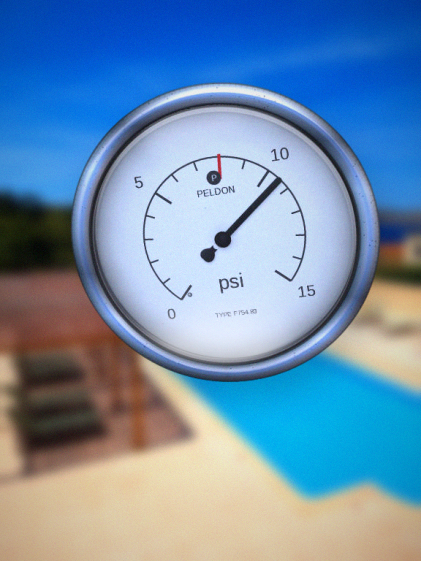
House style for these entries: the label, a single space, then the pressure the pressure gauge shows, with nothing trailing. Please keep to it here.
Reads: 10.5 psi
